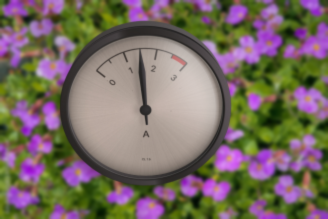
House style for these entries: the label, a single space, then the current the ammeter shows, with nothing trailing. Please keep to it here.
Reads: 1.5 A
